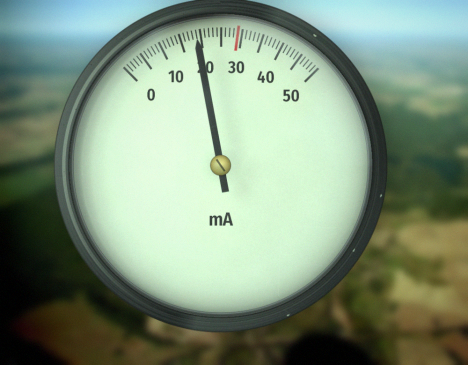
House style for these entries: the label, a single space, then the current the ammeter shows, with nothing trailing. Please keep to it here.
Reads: 19 mA
